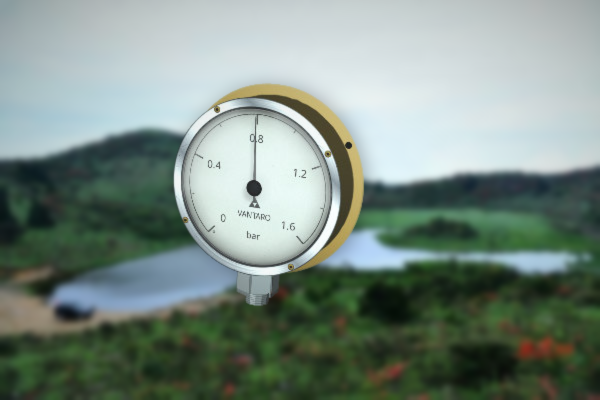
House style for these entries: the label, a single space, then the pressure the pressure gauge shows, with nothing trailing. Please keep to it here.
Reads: 0.8 bar
